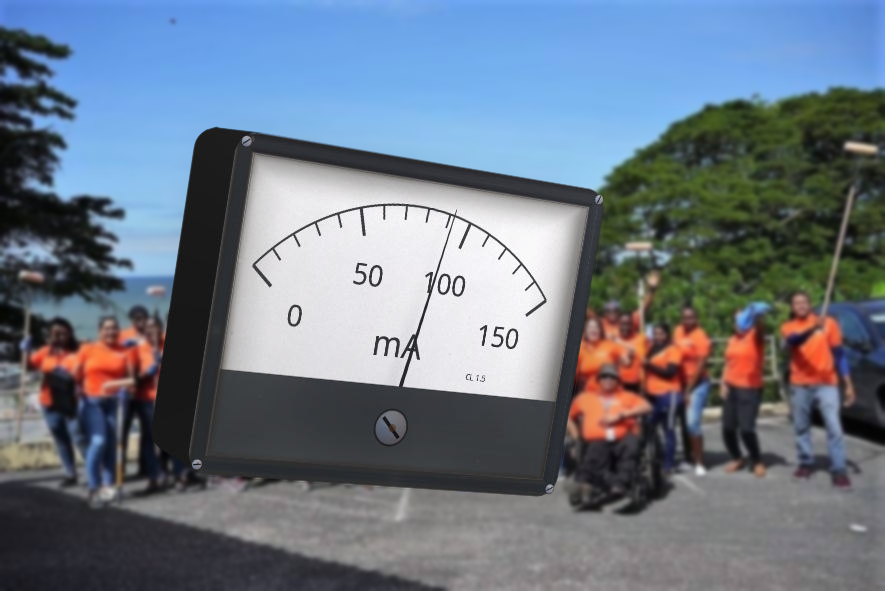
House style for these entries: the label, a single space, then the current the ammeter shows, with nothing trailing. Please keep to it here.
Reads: 90 mA
